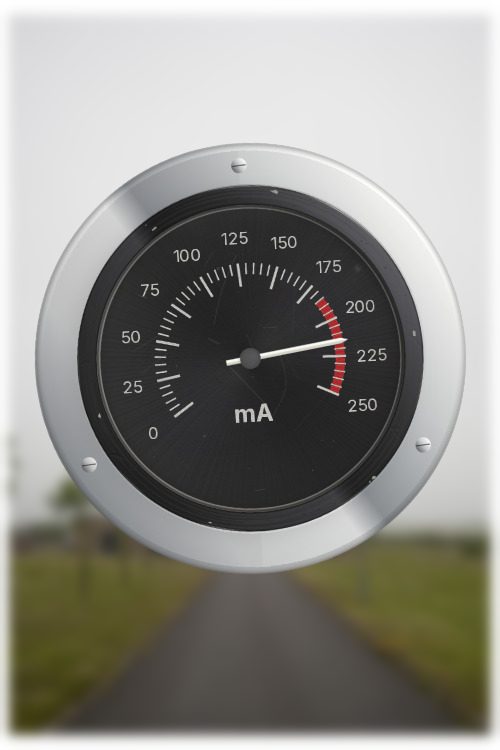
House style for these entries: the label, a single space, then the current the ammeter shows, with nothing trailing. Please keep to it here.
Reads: 215 mA
